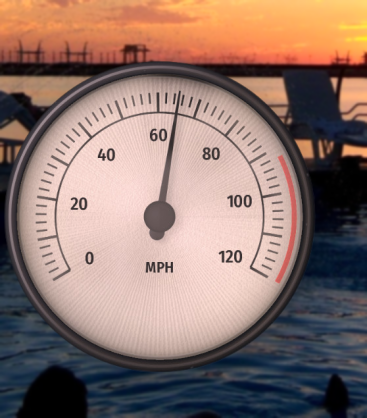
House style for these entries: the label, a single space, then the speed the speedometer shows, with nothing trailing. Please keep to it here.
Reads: 65 mph
